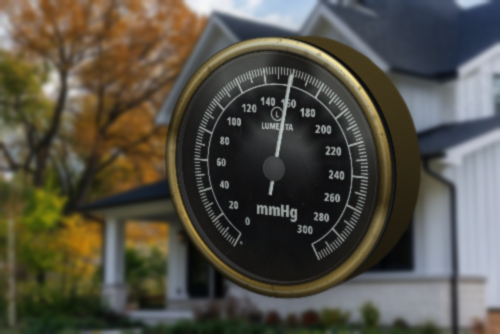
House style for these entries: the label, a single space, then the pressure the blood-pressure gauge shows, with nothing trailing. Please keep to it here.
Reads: 160 mmHg
